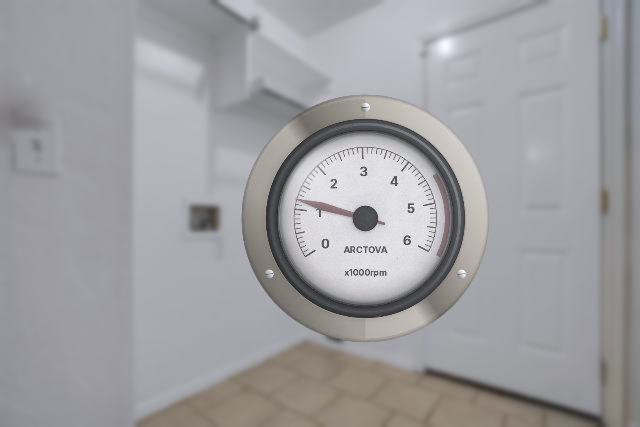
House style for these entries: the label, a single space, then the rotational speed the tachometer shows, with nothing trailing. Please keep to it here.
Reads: 1200 rpm
